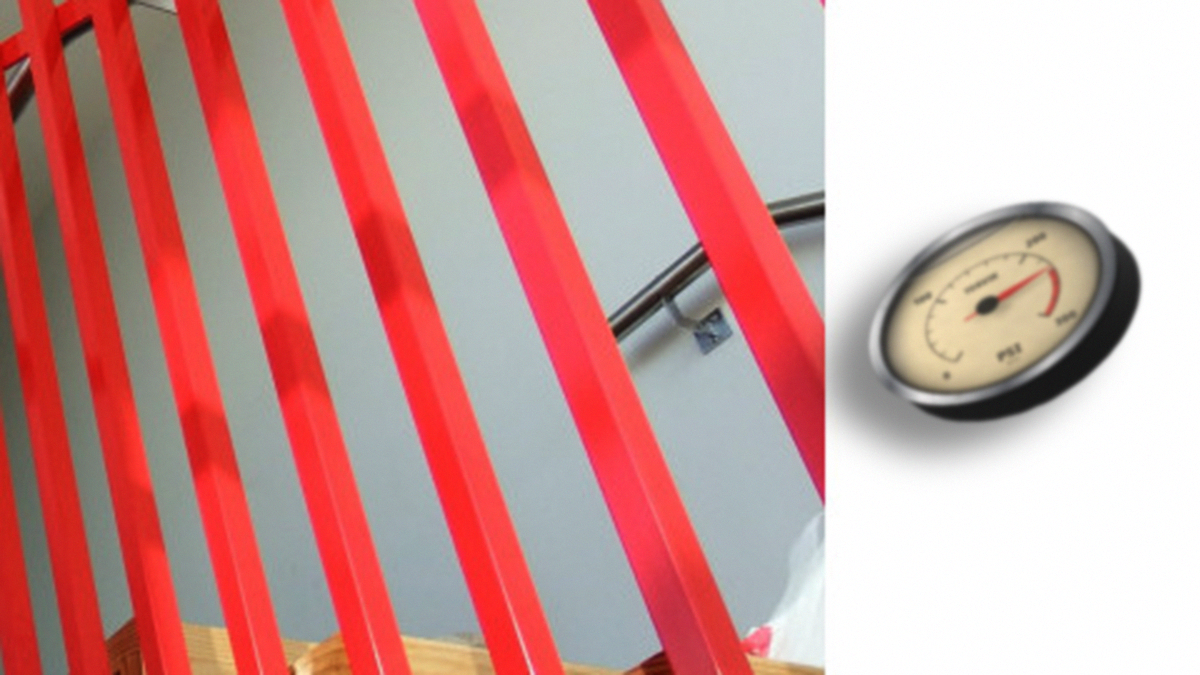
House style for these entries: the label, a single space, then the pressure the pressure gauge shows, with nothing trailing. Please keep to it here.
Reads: 240 psi
